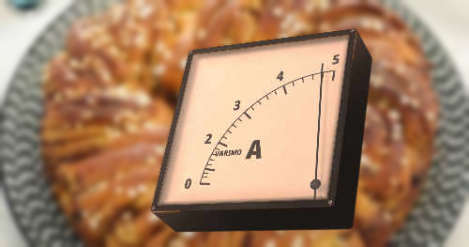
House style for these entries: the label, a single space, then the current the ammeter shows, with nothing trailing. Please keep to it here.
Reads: 4.8 A
